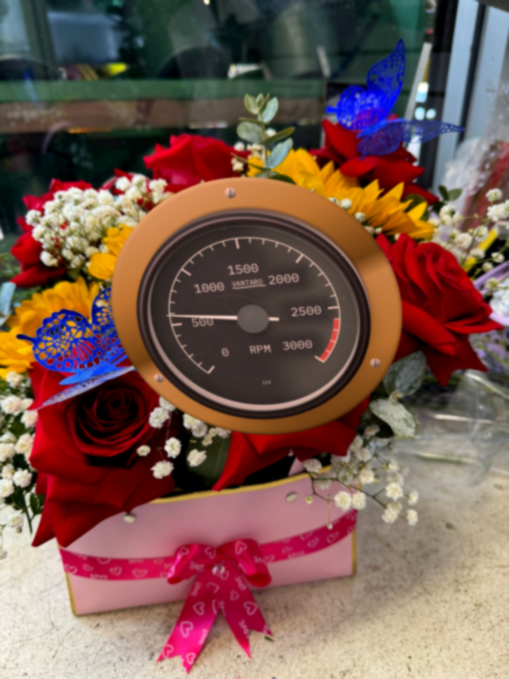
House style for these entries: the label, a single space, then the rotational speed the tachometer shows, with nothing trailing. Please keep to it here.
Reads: 600 rpm
